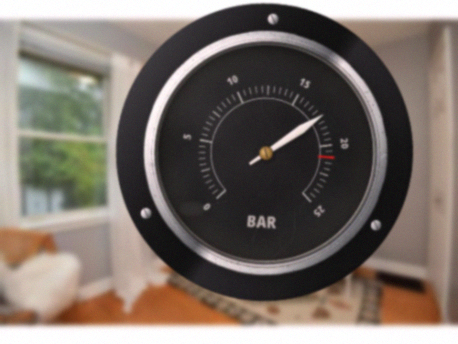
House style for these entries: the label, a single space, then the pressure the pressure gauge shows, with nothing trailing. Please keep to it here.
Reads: 17.5 bar
